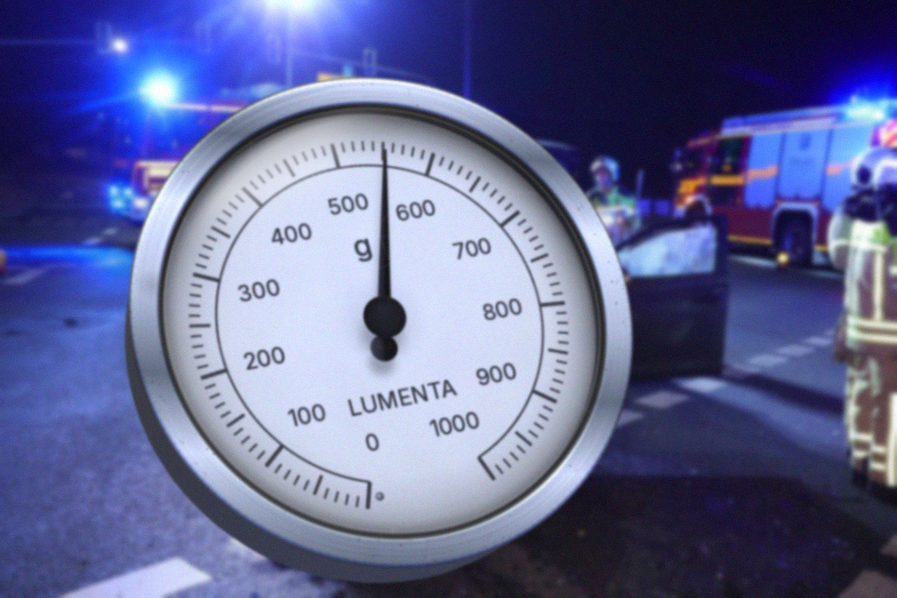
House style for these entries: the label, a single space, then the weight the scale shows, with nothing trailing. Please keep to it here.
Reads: 550 g
